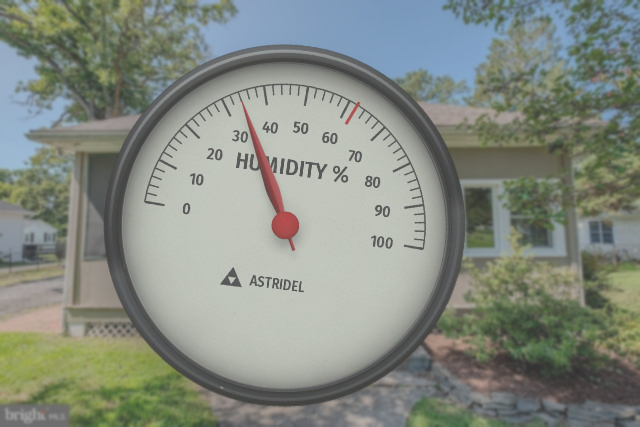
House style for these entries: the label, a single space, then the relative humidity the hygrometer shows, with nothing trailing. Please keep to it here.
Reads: 34 %
